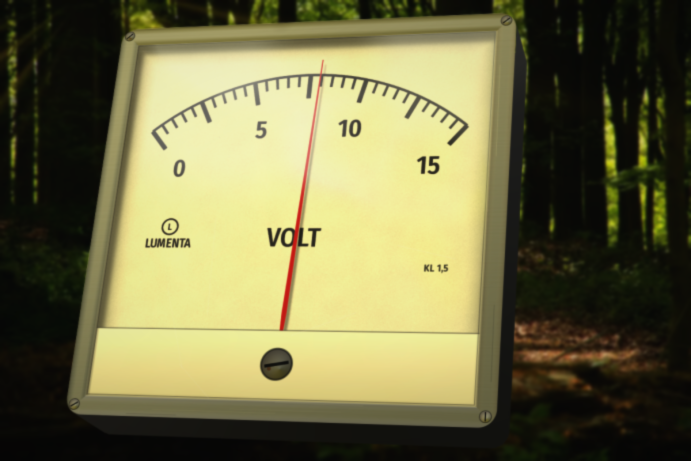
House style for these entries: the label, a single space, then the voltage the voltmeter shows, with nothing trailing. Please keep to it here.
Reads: 8 V
